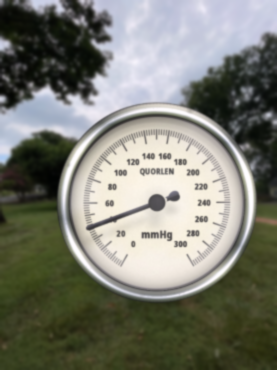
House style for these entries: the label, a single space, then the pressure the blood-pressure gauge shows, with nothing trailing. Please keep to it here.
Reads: 40 mmHg
